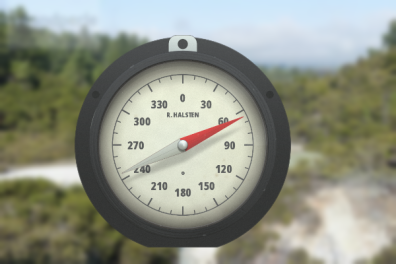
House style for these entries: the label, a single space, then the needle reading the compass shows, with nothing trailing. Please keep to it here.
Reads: 65 °
